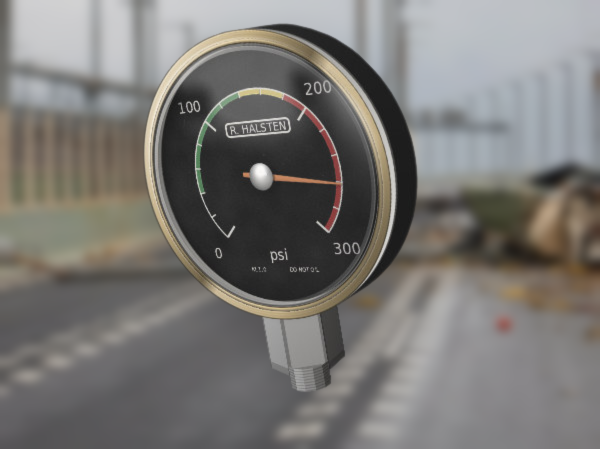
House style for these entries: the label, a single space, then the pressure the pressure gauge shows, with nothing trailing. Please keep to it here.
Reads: 260 psi
